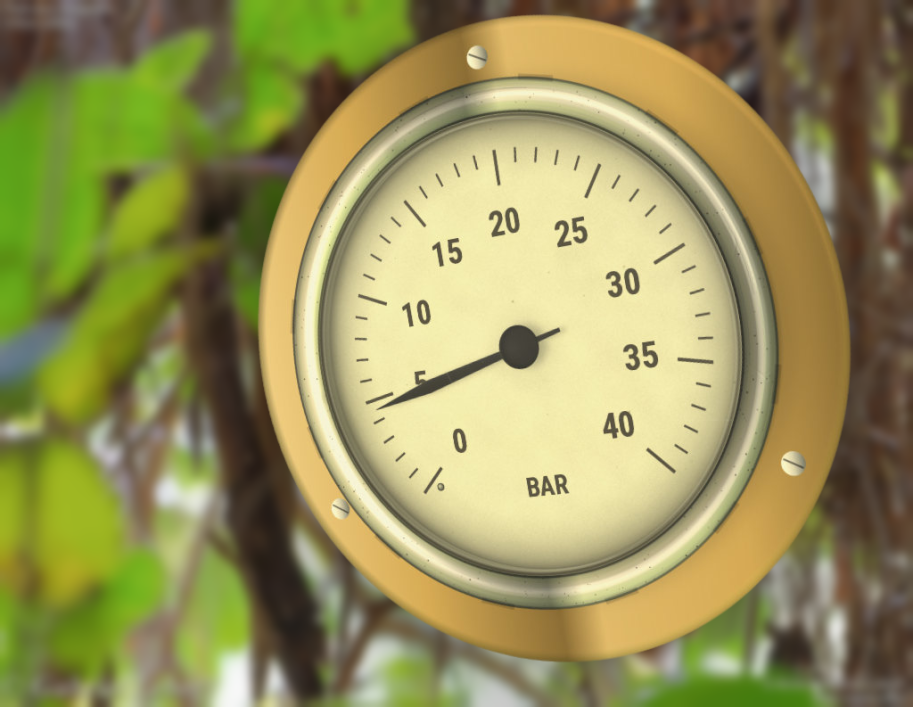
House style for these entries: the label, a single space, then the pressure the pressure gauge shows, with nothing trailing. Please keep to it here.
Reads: 4.5 bar
